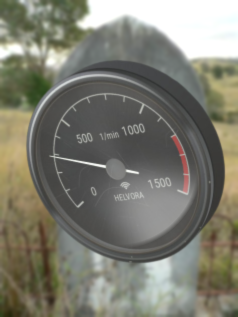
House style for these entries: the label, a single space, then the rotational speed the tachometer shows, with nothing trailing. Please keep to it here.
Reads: 300 rpm
